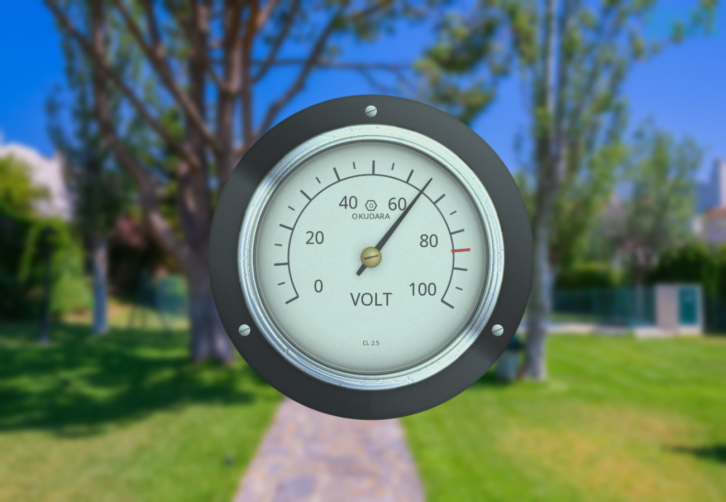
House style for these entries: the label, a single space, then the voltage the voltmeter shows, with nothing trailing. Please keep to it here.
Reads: 65 V
